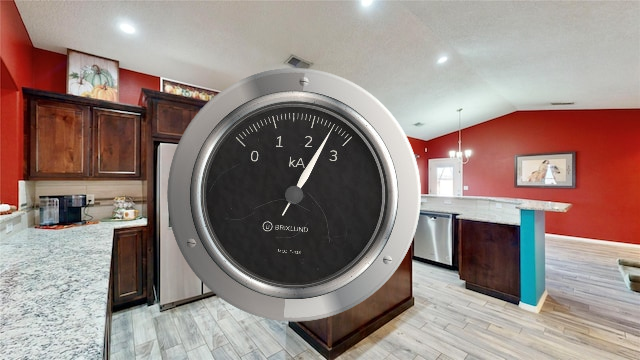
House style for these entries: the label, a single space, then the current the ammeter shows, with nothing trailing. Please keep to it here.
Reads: 2.5 kA
